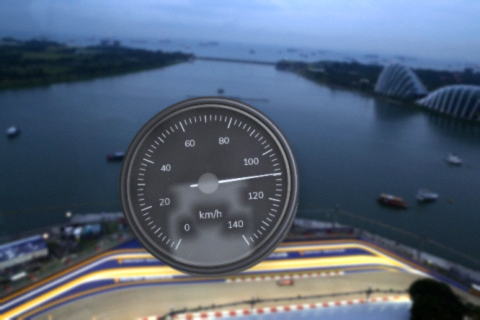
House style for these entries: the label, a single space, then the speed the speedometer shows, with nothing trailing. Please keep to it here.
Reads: 110 km/h
